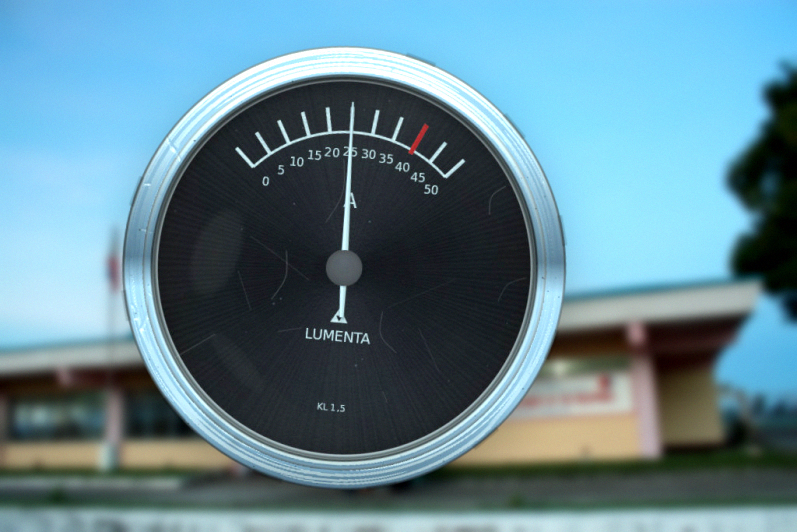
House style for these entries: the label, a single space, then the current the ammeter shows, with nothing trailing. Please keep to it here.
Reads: 25 A
